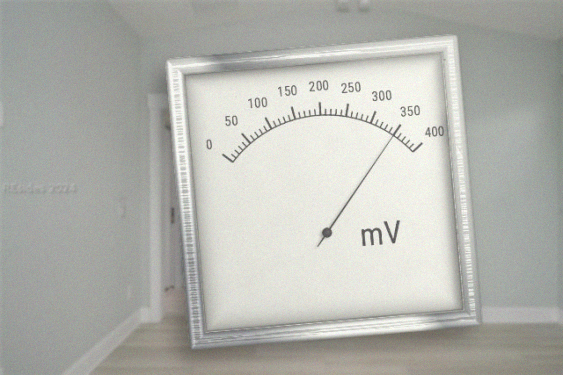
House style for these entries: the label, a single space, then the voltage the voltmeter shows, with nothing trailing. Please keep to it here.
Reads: 350 mV
